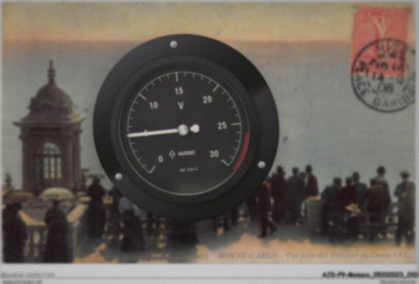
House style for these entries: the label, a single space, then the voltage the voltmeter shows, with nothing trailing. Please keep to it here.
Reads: 5 V
